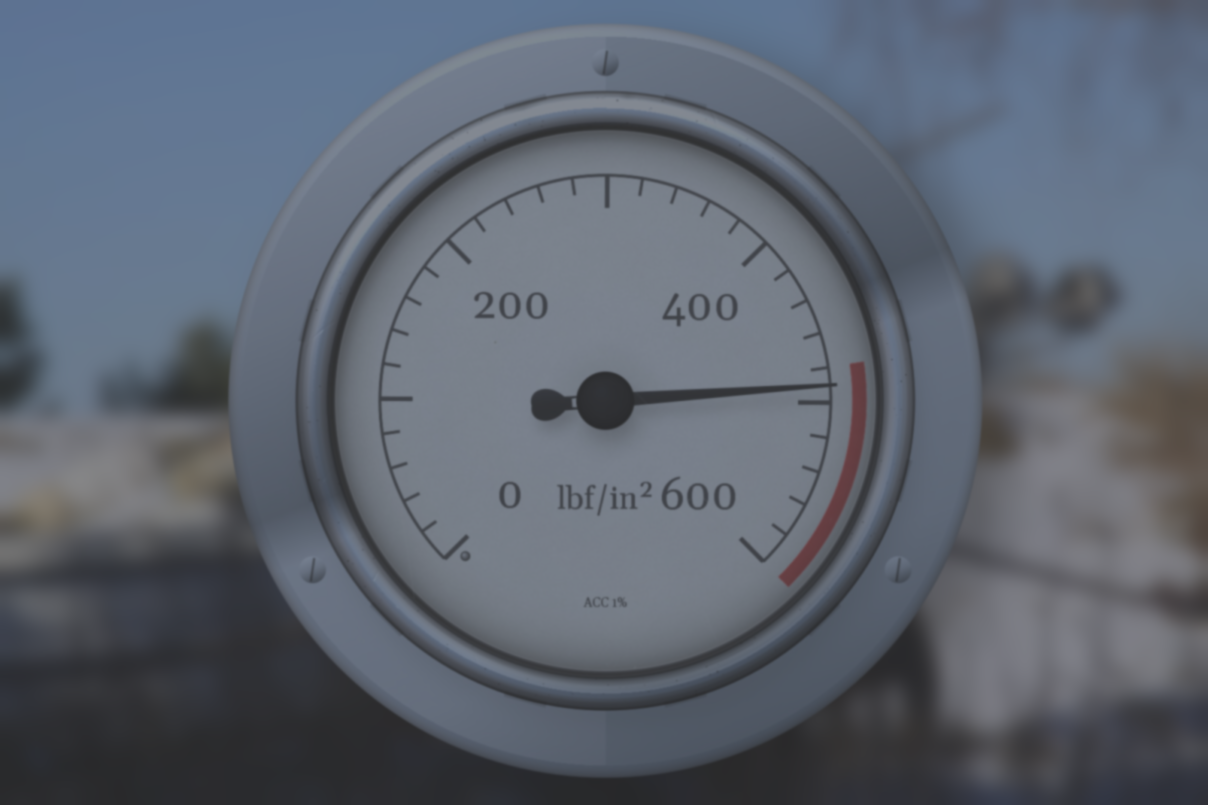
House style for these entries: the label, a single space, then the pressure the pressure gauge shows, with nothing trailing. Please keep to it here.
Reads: 490 psi
